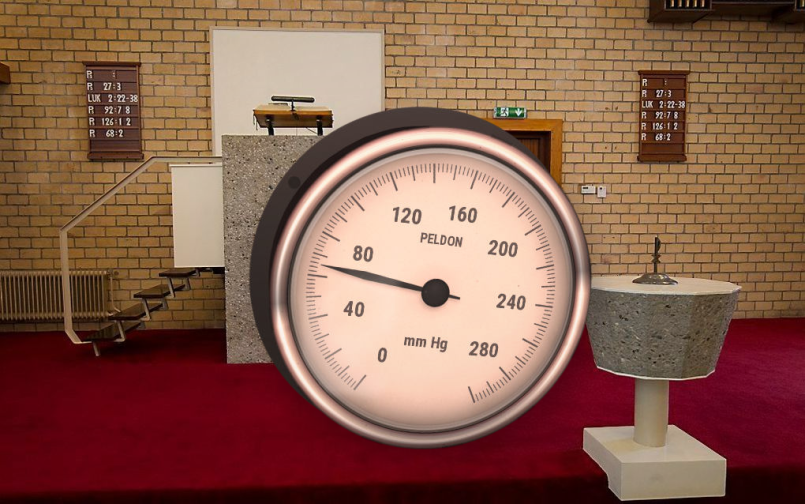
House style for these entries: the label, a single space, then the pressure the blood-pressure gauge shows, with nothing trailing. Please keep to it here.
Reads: 66 mmHg
